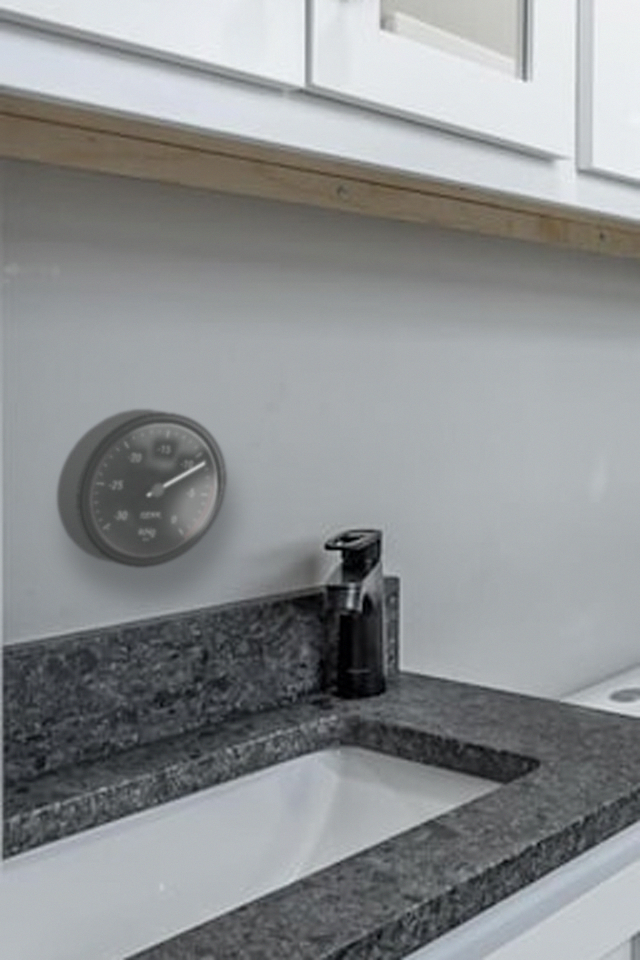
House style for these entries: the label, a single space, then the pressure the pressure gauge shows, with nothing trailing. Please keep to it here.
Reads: -9 inHg
